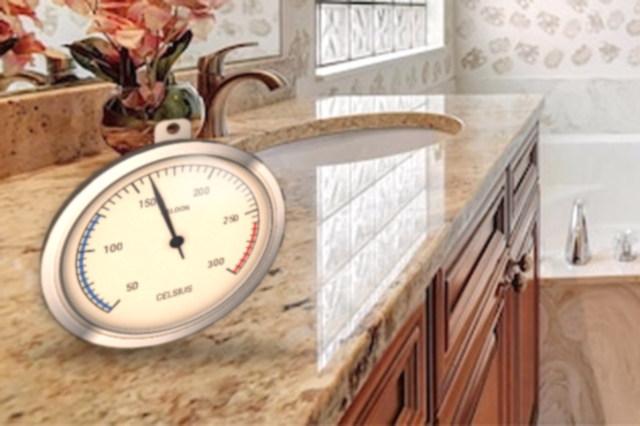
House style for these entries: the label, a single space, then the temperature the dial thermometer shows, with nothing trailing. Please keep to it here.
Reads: 160 °C
